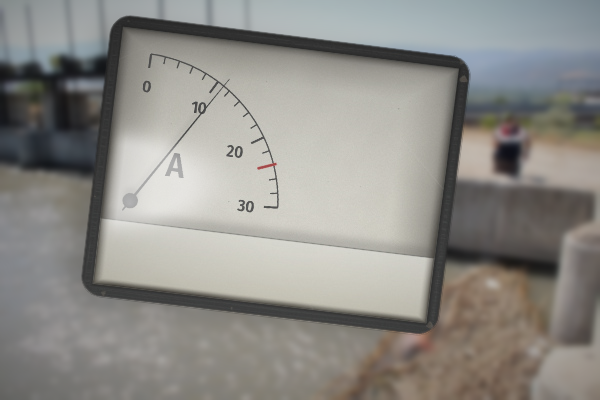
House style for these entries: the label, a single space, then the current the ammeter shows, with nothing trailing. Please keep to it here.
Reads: 11 A
